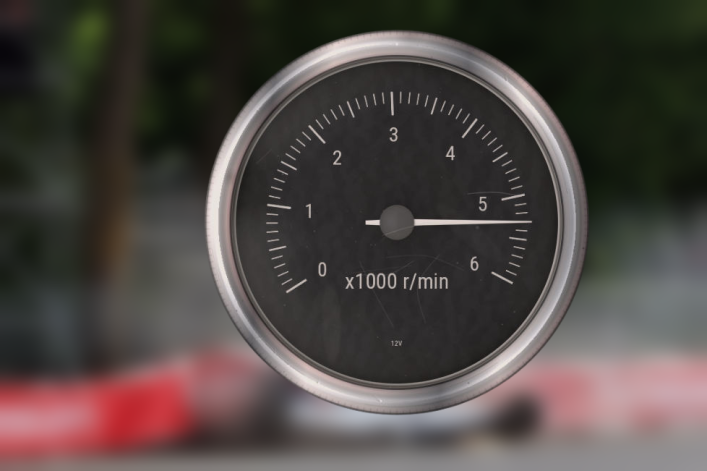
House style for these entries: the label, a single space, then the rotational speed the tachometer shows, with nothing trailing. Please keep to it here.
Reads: 5300 rpm
